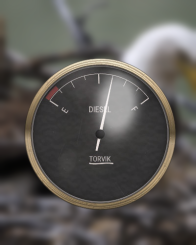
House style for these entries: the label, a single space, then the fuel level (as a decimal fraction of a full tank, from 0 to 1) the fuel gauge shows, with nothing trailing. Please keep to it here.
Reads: 0.625
